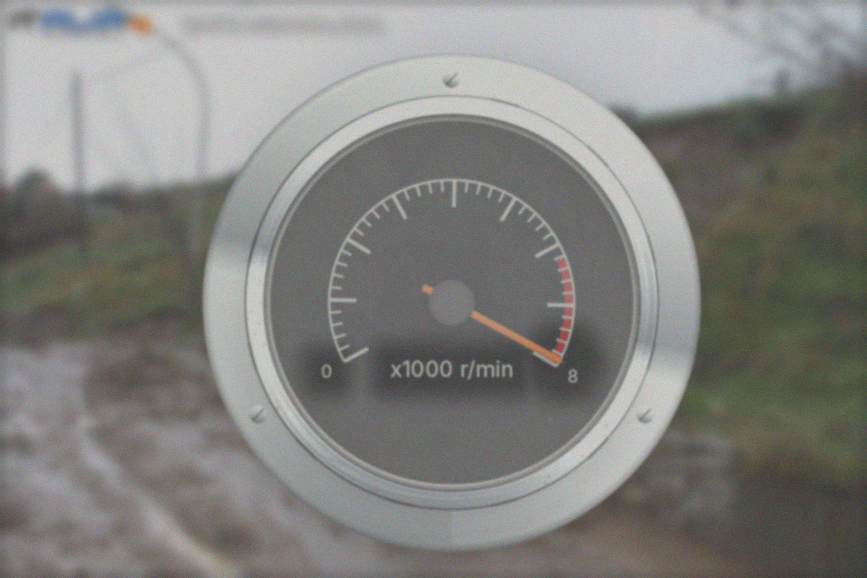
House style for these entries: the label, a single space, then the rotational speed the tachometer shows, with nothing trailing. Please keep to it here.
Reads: 7900 rpm
